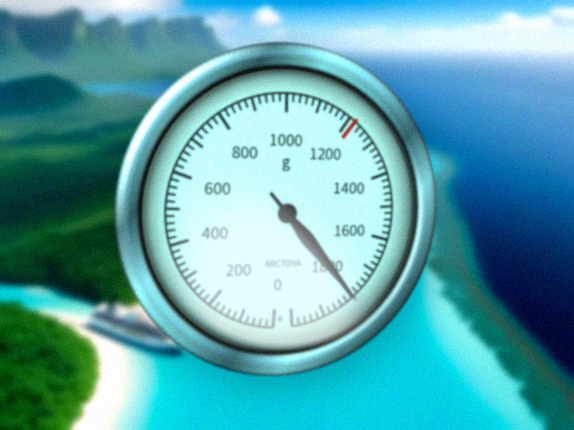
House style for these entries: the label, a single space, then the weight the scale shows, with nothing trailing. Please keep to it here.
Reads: 1800 g
